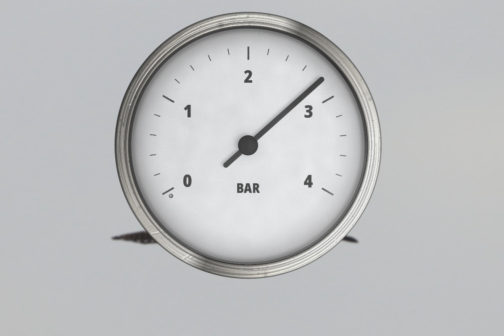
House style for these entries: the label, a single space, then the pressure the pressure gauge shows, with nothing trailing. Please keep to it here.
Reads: 2.8 bar
